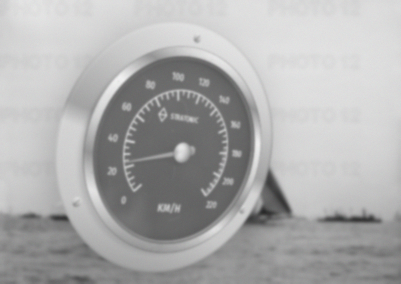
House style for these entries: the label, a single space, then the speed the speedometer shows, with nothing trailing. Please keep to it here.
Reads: 25 km/h
